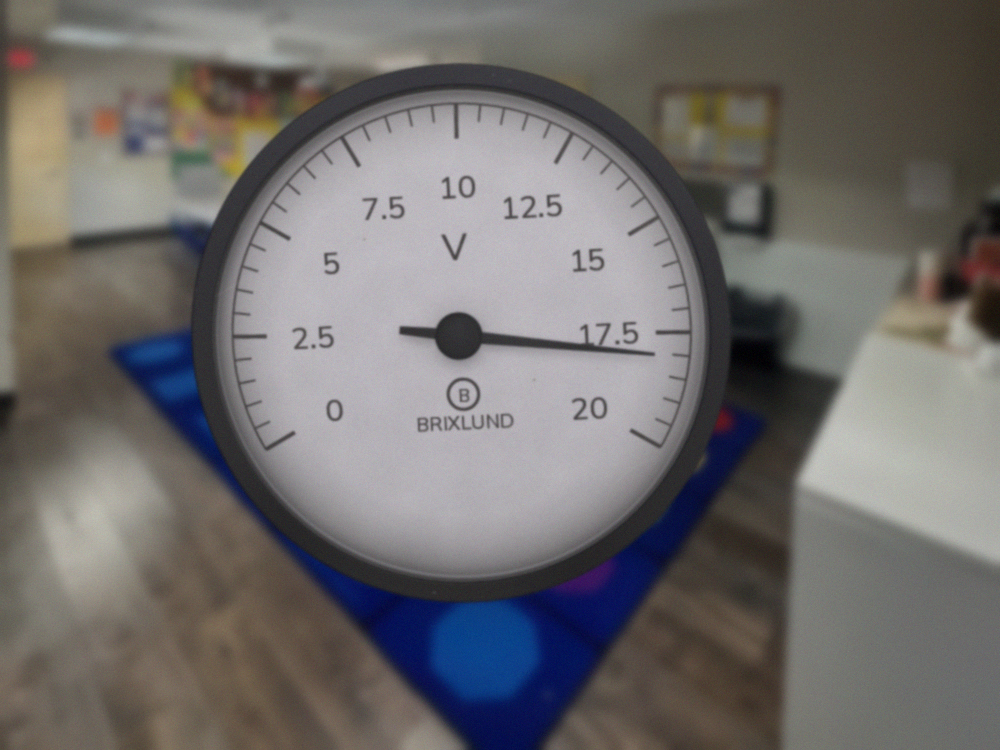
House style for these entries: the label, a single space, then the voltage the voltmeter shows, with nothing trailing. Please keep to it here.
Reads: 18 V
